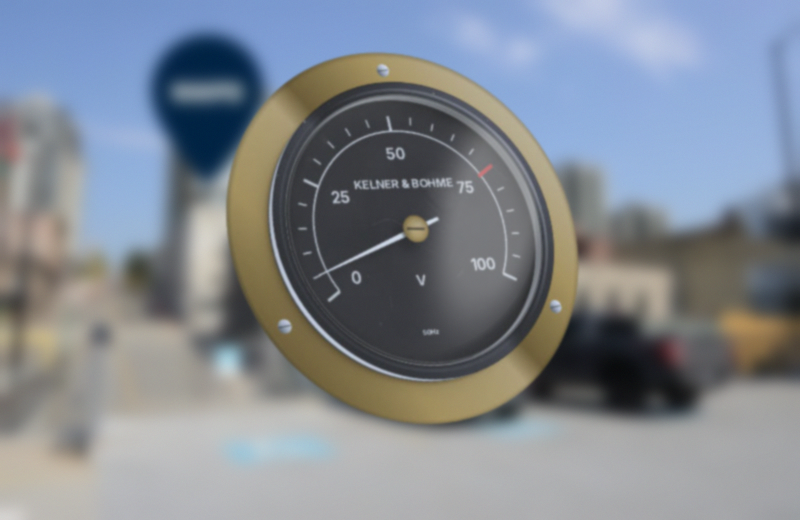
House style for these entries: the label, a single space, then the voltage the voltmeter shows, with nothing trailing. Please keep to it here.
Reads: 5 V
